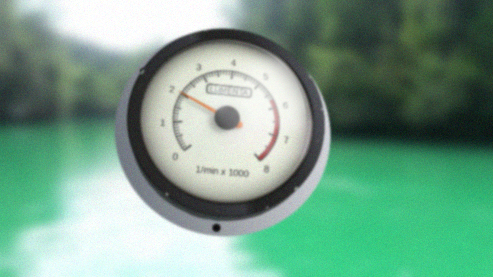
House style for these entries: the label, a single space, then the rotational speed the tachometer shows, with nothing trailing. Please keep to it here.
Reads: 2000 rpm
